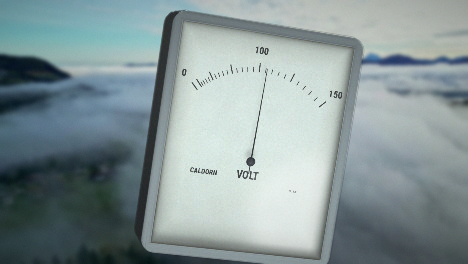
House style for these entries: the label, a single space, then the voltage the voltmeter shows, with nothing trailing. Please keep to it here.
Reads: 105 V
